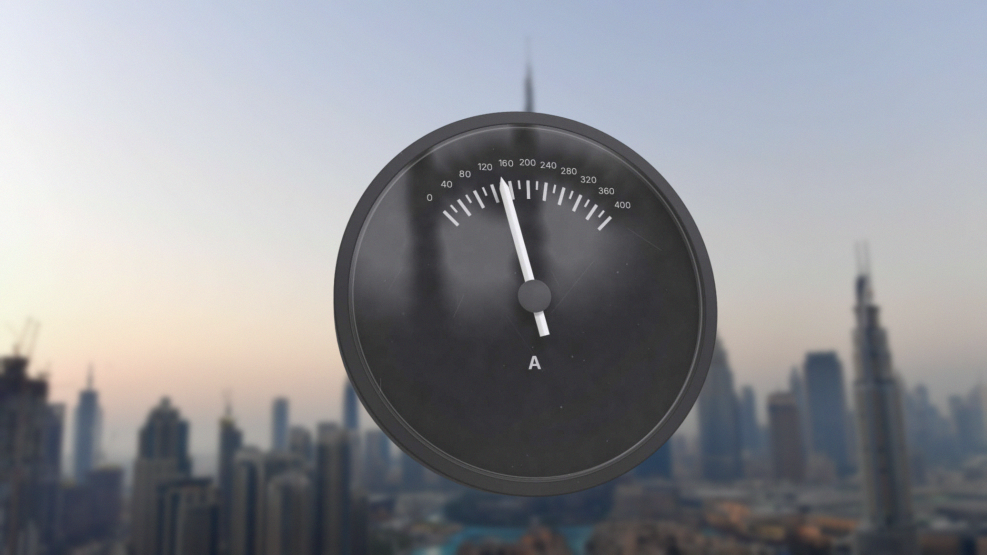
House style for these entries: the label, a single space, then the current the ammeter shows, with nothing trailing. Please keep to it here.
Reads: 140 A
